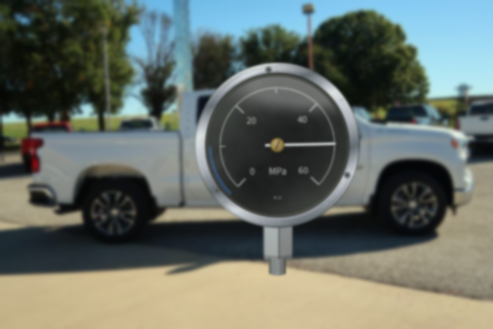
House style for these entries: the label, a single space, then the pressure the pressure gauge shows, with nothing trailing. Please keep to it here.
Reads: 50 MPa
